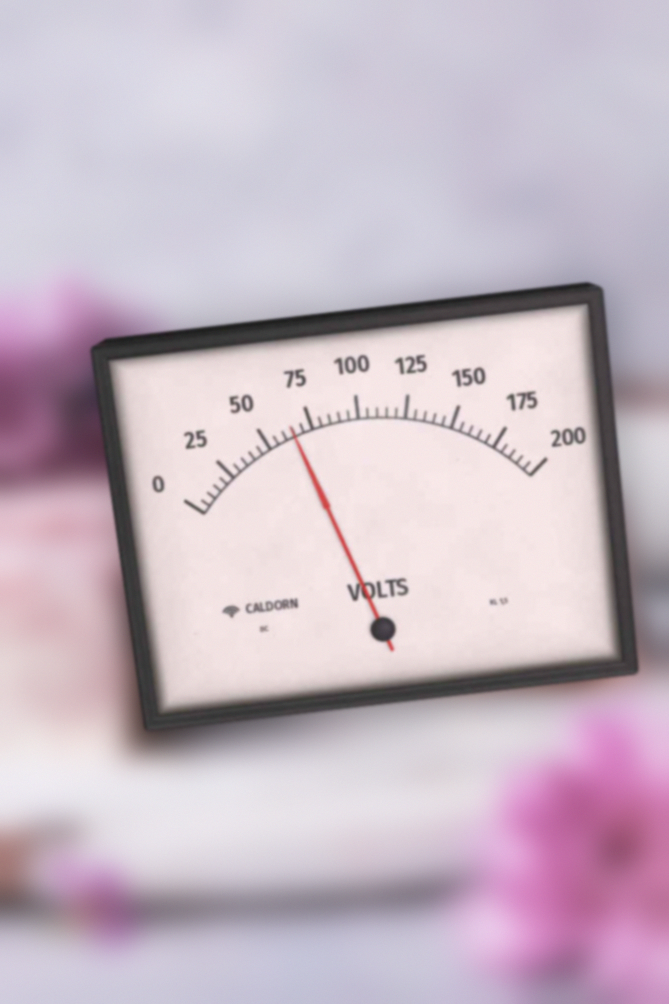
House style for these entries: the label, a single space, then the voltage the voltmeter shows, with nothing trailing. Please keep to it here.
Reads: 65 V
